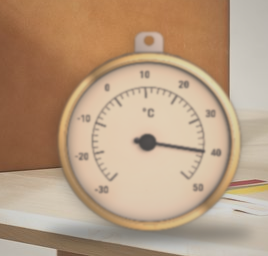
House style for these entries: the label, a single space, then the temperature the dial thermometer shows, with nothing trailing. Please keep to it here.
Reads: 40 °C
